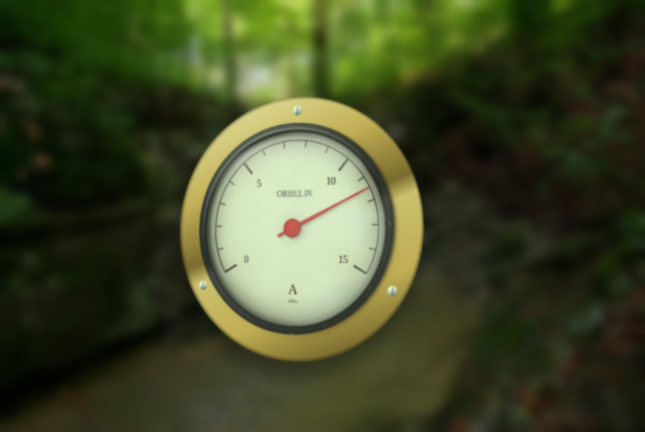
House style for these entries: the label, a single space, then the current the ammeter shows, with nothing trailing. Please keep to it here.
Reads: 11.5 A
